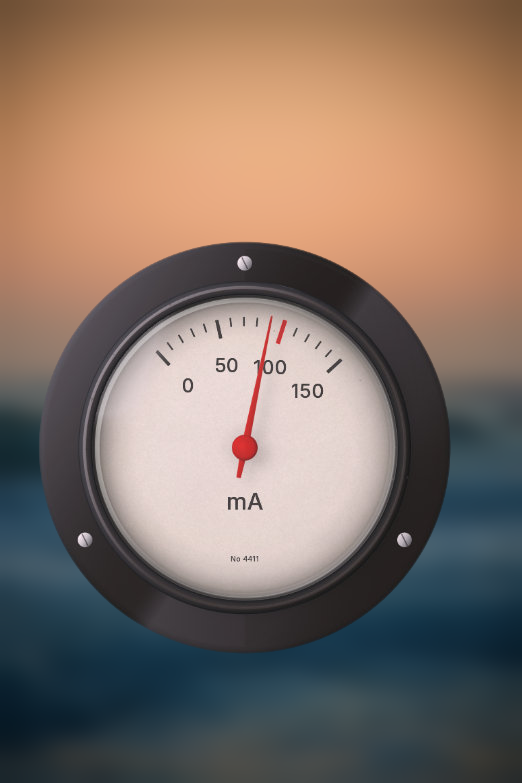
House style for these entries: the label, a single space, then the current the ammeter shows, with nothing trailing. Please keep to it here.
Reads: 90 mA
